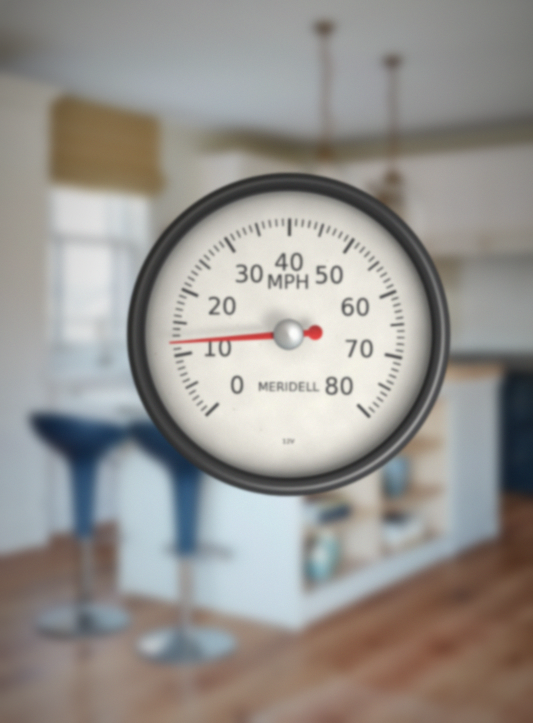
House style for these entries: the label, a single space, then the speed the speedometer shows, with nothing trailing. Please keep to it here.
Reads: 12 mph
